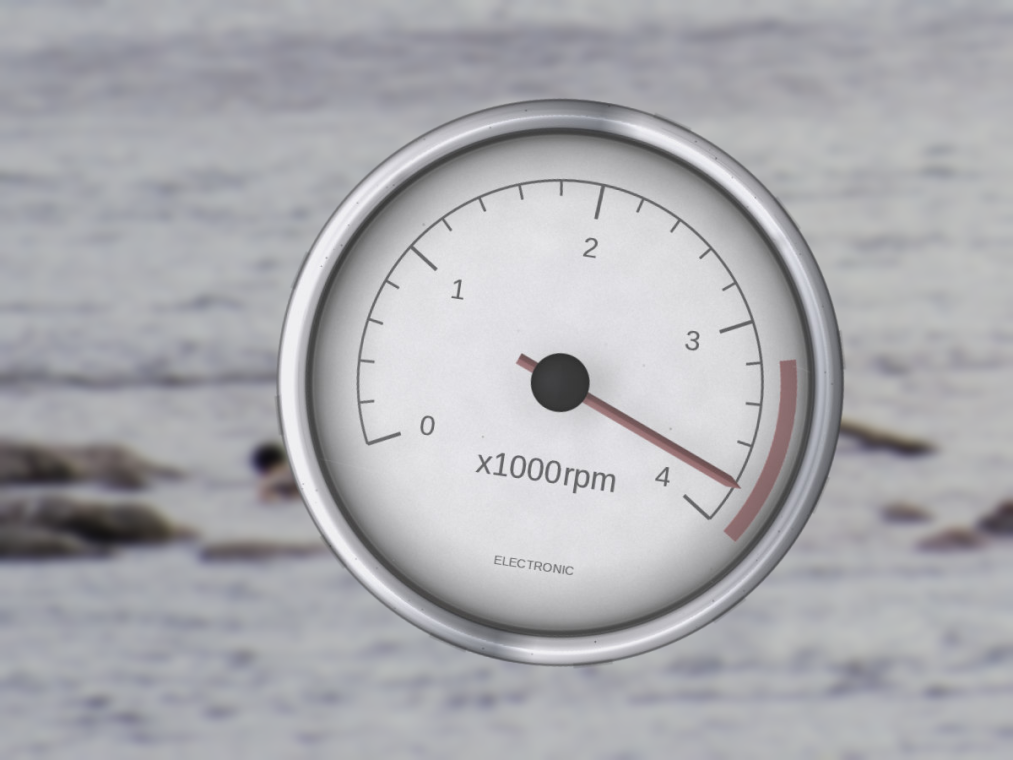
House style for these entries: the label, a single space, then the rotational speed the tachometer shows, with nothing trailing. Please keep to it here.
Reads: 3800 rpm
